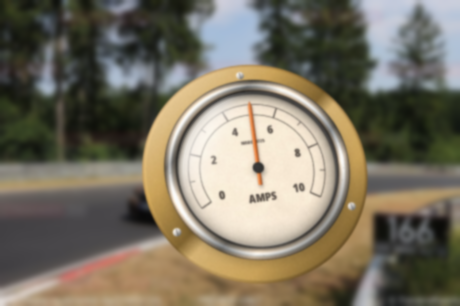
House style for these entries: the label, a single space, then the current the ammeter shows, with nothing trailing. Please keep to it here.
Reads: 5 A
